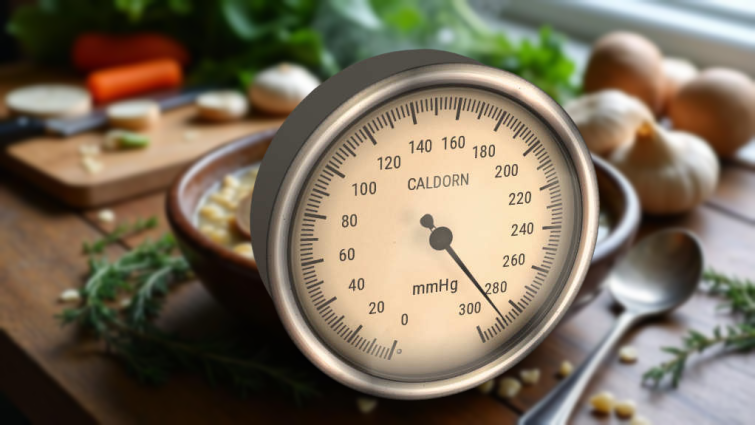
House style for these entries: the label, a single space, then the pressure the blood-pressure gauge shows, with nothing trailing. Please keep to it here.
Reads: 288 mmHg
